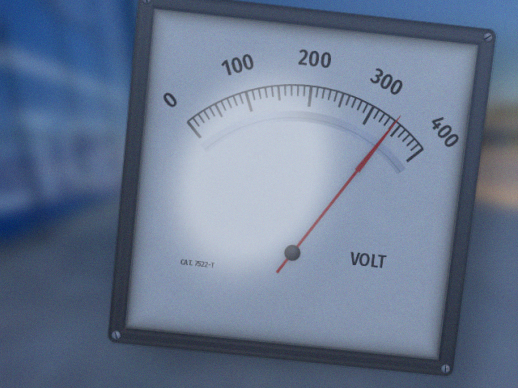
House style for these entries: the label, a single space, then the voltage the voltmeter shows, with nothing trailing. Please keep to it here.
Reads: 340 V
